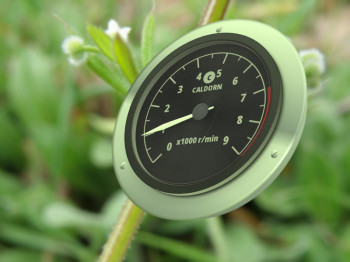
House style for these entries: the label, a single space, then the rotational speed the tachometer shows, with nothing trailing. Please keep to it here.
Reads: 1000 rpm
